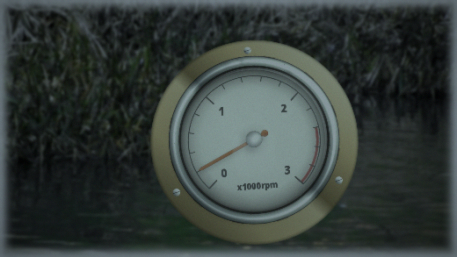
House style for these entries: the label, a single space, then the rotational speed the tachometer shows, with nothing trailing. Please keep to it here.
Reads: 200 rpm
